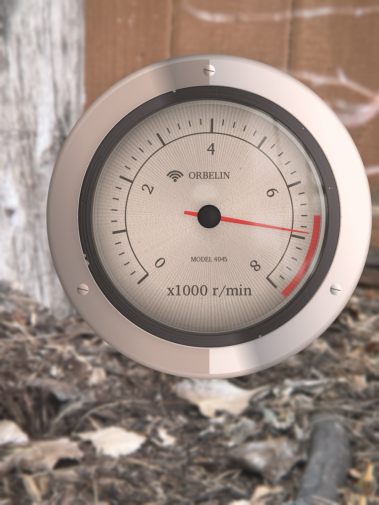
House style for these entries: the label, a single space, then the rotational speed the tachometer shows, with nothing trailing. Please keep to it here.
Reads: 6900 rpm
